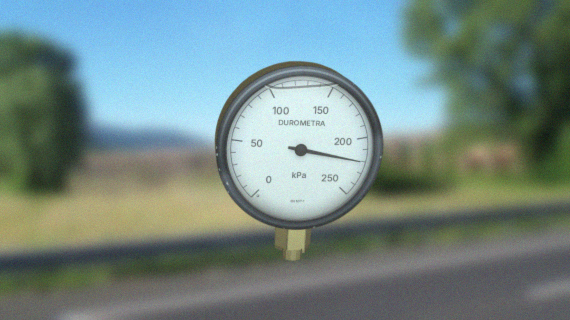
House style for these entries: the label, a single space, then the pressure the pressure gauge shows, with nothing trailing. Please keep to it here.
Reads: 220 kPa
